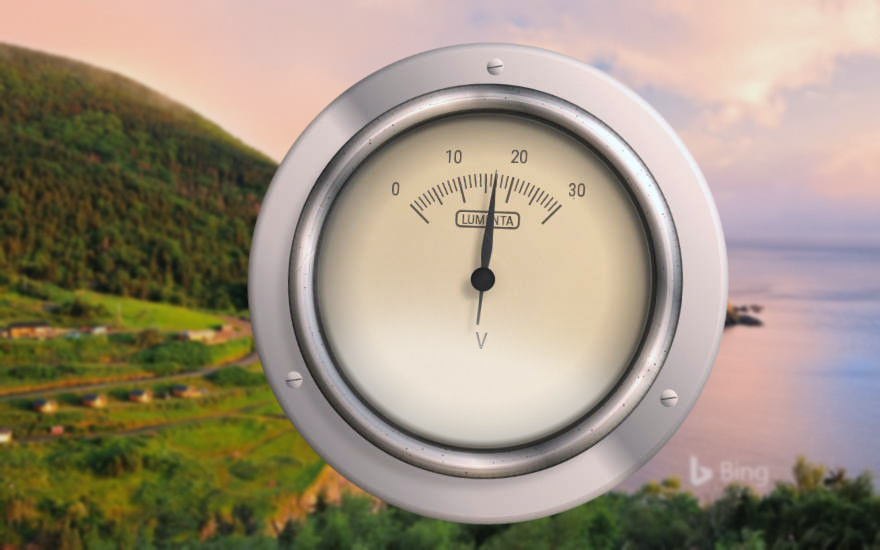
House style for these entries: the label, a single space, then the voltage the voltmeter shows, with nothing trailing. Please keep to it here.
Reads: 17 V
